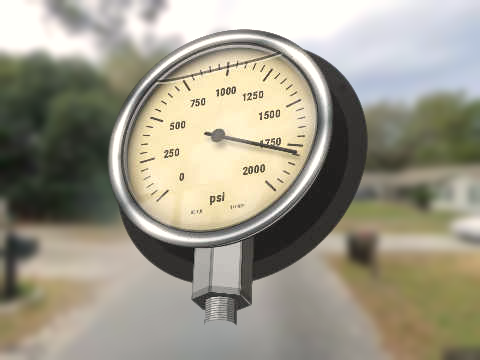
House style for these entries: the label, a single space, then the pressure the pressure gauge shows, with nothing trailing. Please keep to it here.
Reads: 1800 psi
